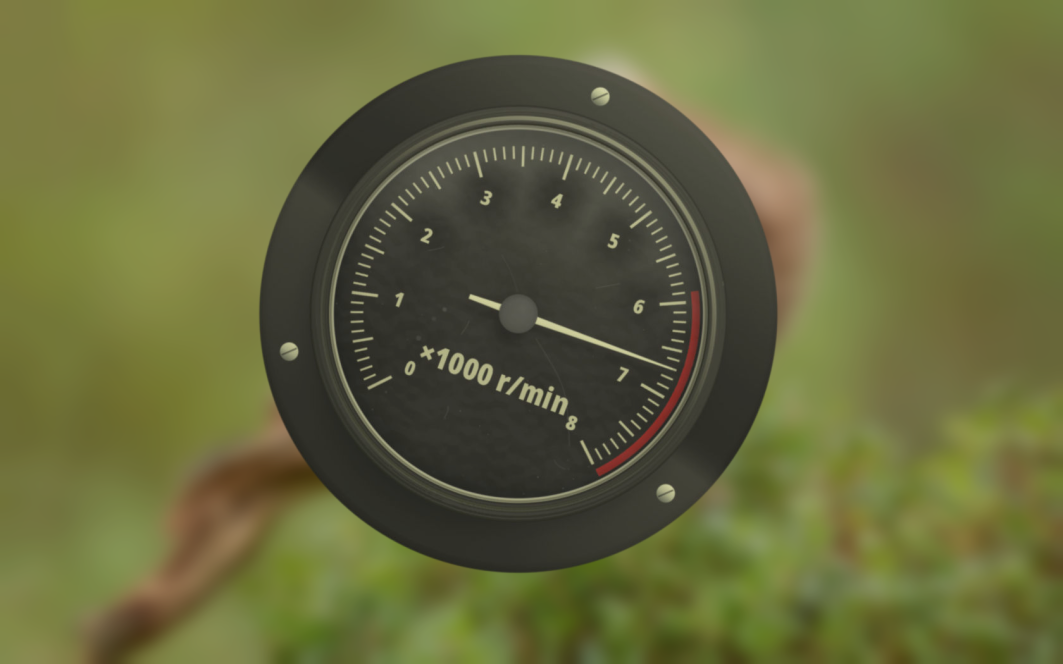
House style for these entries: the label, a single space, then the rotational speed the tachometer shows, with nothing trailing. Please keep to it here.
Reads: 6700 rpm
